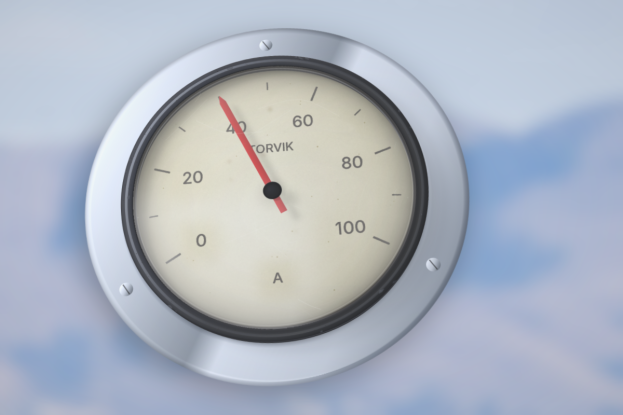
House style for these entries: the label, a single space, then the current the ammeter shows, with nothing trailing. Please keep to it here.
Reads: 40 A
